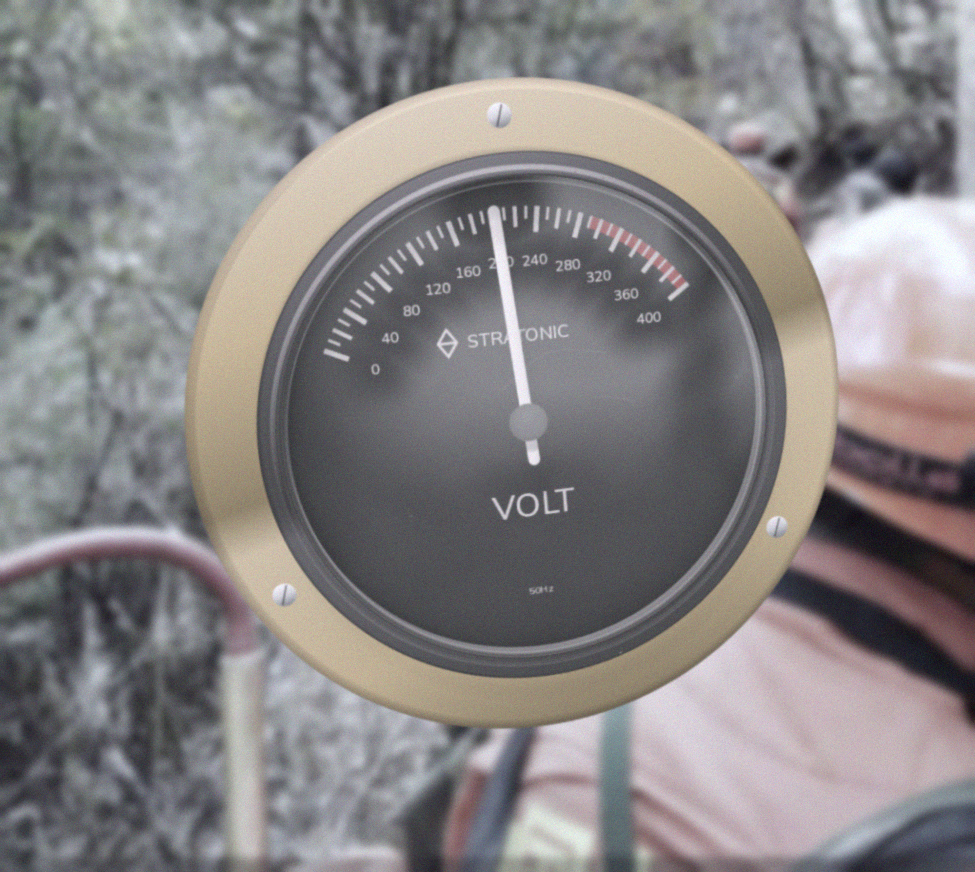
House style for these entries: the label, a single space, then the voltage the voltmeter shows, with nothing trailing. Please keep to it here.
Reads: 200 V
